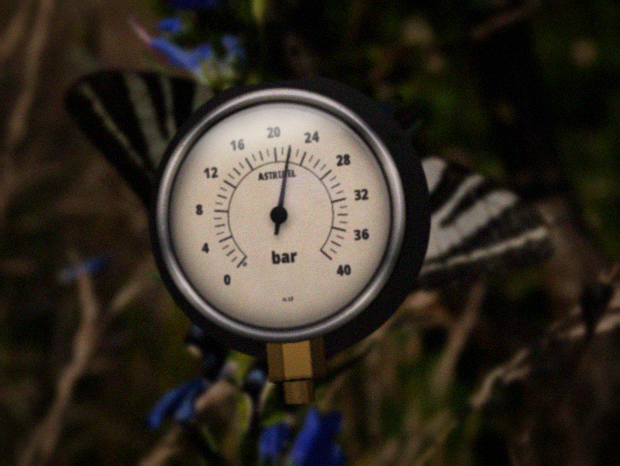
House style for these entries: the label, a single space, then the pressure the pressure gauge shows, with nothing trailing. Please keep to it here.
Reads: 22 bar
